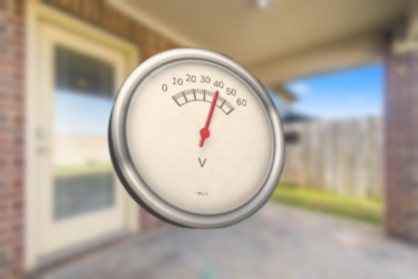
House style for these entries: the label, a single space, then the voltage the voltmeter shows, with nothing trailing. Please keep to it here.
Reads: 40 V
